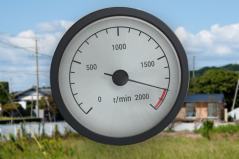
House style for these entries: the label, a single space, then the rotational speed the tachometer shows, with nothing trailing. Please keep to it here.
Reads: 1800 rpm
